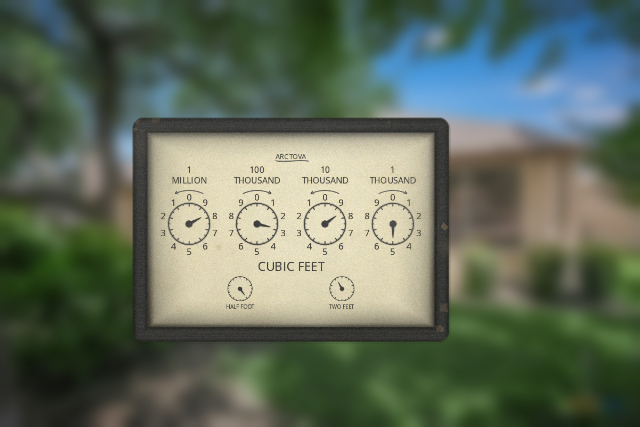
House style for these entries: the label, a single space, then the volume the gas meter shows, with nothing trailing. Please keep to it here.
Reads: 828500 ft³
